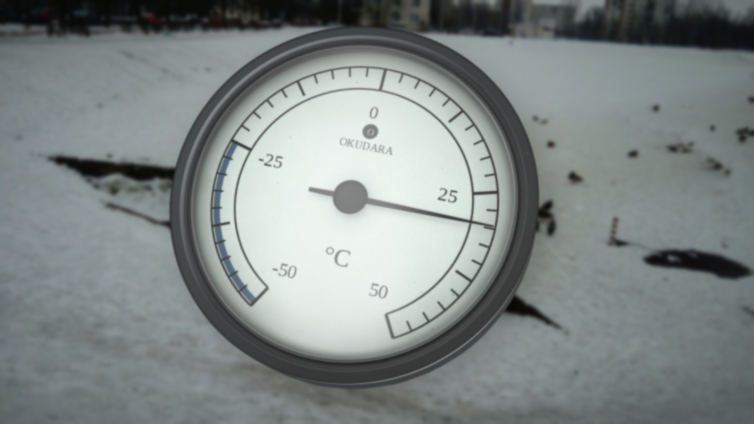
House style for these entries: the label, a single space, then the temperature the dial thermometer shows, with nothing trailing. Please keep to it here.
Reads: 30 °C
